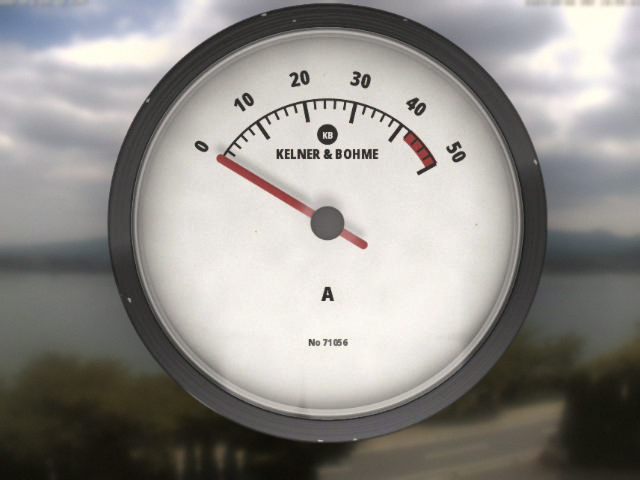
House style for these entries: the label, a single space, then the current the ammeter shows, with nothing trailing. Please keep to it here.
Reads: 0 A
